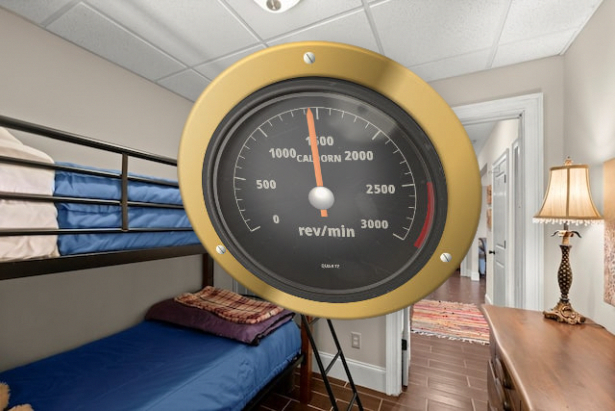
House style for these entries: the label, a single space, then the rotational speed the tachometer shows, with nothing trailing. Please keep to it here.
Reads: 1450 rpm
